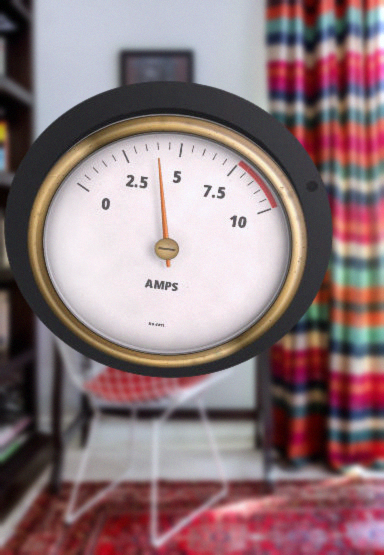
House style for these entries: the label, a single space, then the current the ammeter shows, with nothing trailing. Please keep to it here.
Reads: 4 A
